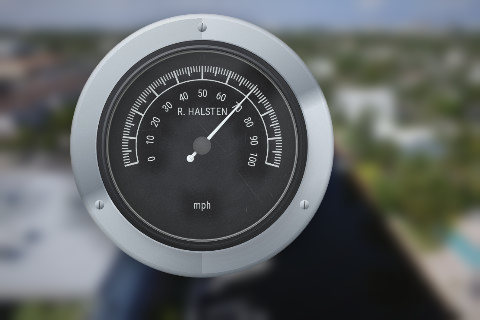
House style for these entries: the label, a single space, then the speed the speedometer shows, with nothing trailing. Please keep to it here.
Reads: 70 mph
